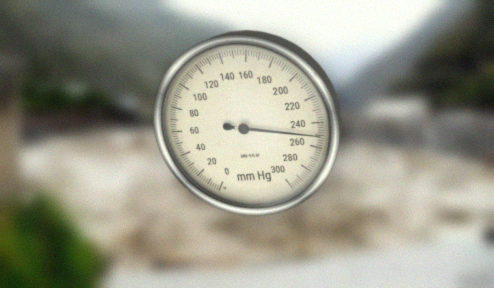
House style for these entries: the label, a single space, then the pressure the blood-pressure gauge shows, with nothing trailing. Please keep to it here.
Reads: 250 mmHg
